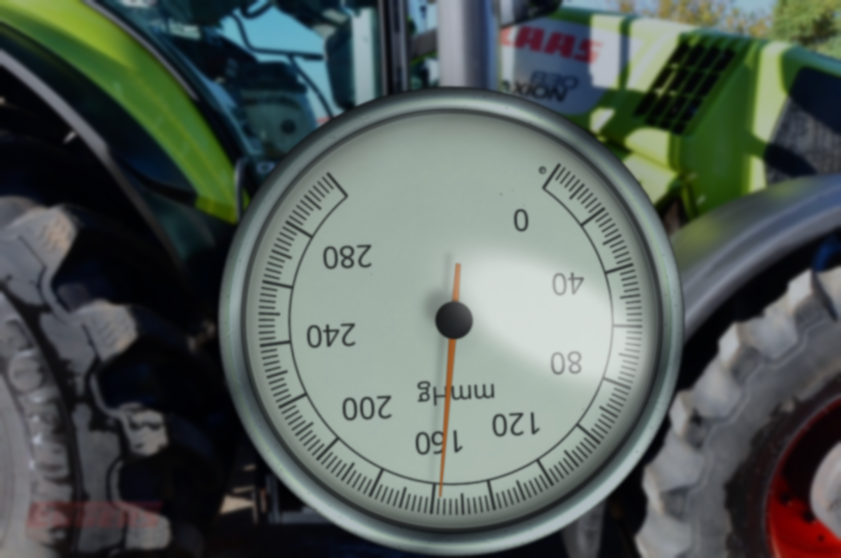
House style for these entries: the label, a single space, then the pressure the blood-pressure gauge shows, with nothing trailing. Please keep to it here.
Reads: 158 mmHg
